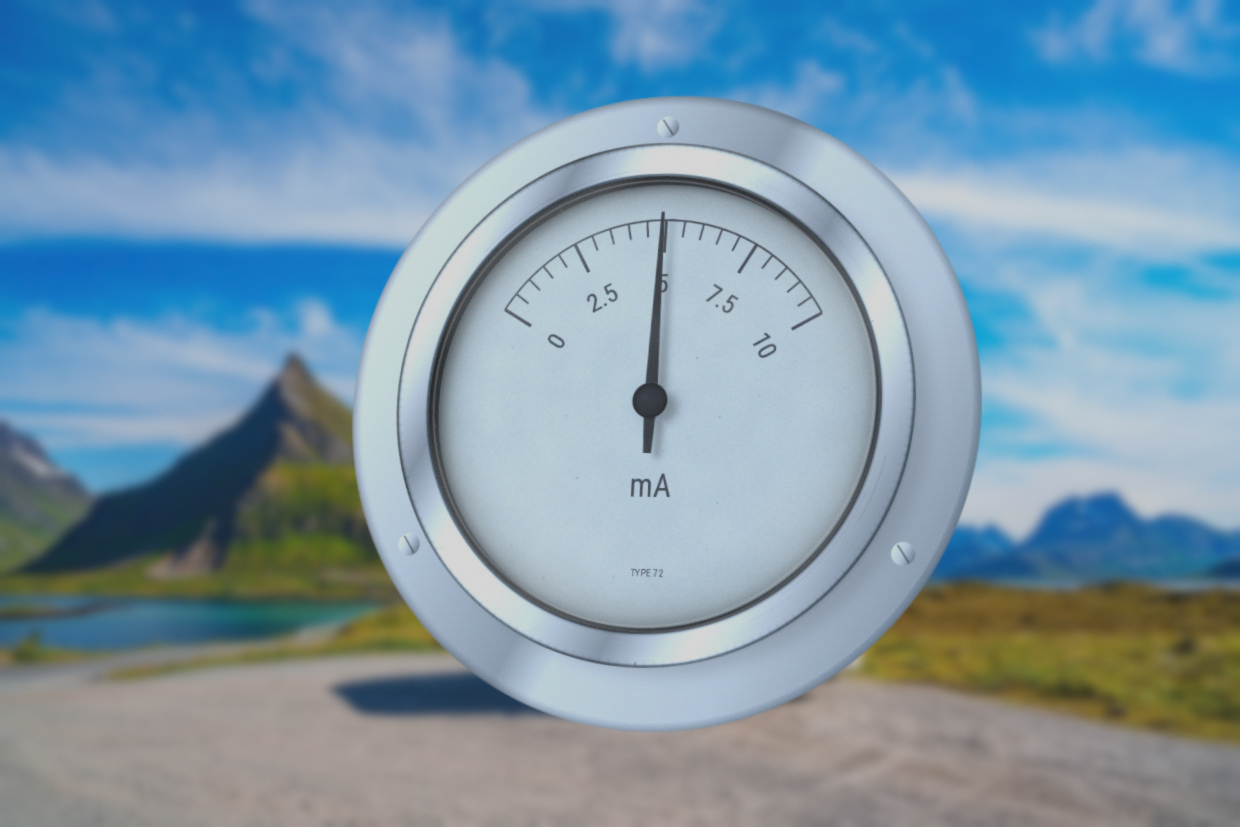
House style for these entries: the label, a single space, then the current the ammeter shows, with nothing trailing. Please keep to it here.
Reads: 5 mA
